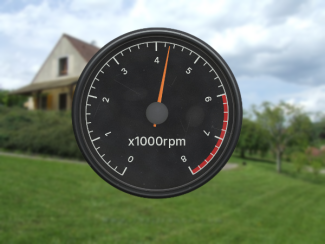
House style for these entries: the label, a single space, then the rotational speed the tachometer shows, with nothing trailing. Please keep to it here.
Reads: 4300 rpm
